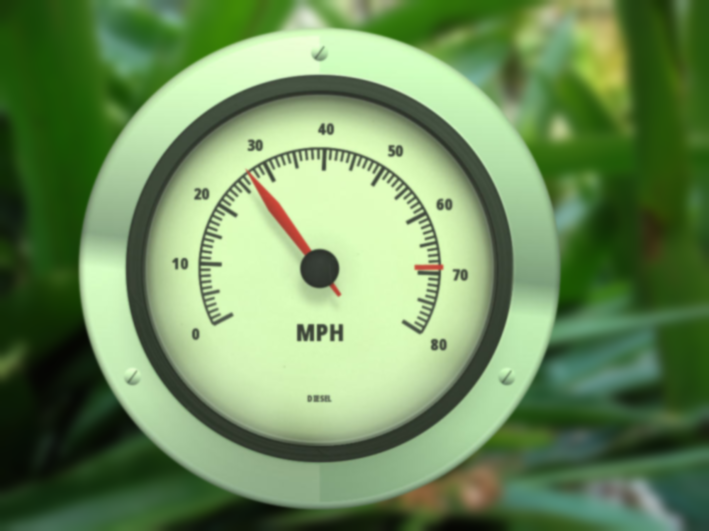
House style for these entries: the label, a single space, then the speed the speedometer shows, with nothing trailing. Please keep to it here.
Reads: 27 mph
